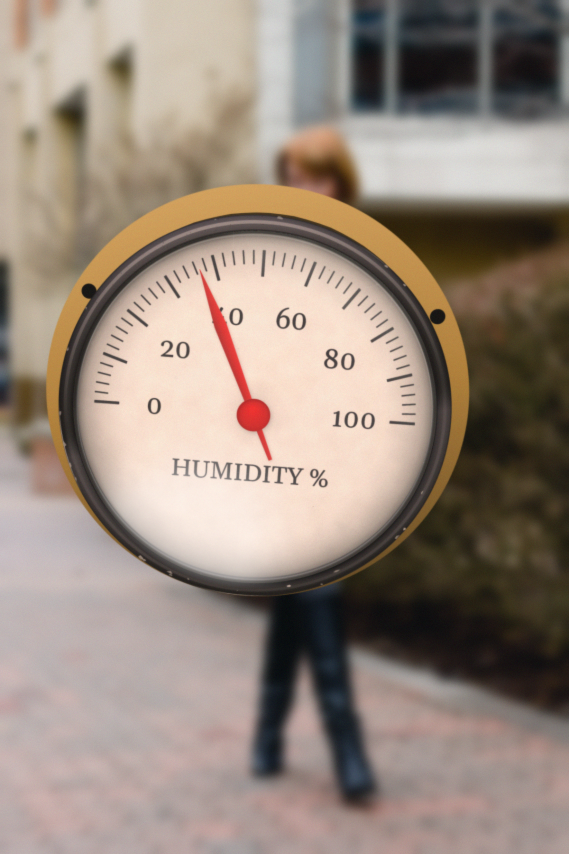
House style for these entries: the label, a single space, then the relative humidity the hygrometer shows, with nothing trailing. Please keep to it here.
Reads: 37 %
